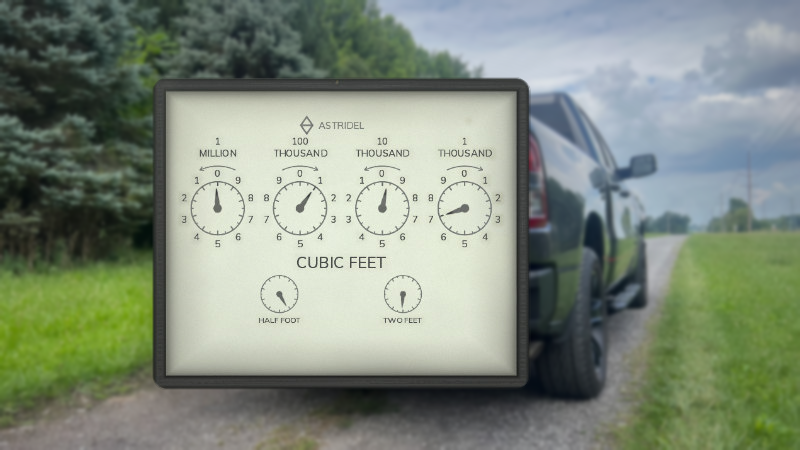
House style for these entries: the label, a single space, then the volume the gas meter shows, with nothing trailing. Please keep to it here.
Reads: 9700 ft³
